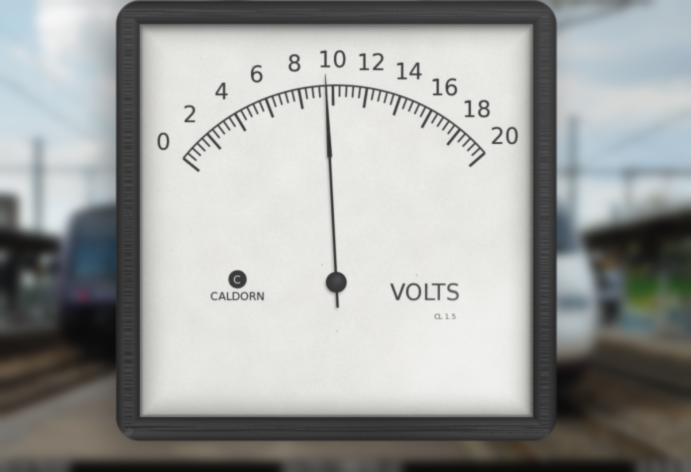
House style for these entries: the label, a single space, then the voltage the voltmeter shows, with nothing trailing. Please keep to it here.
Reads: 9.6 V
